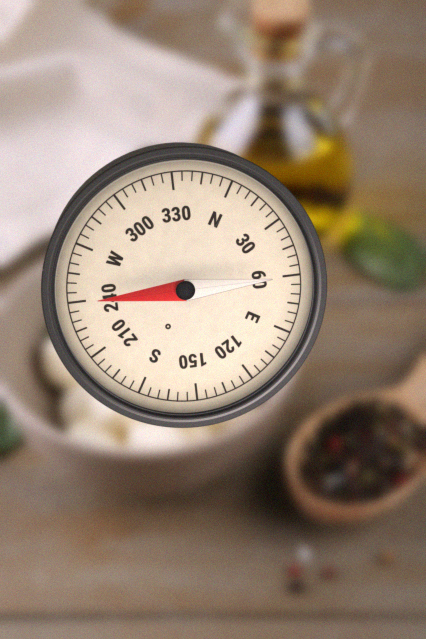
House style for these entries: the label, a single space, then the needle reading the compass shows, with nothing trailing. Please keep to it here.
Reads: 240 °
